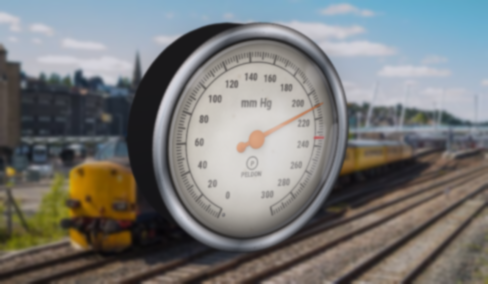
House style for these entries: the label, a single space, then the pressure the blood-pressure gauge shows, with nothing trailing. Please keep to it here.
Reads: 210 mmHg
